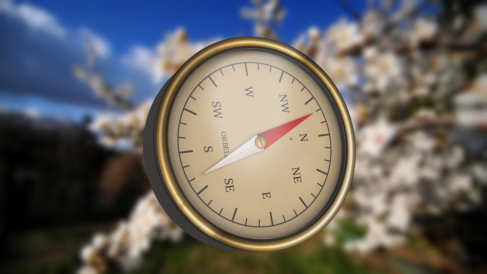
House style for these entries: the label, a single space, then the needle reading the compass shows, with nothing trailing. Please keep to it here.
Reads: 340 °
